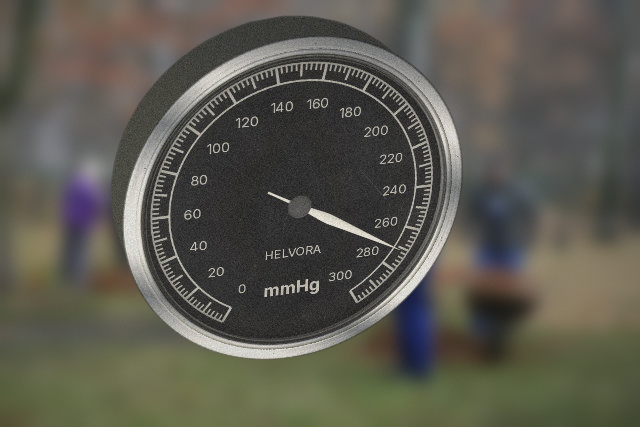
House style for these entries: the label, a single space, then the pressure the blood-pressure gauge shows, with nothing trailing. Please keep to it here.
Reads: 270 mmHg
